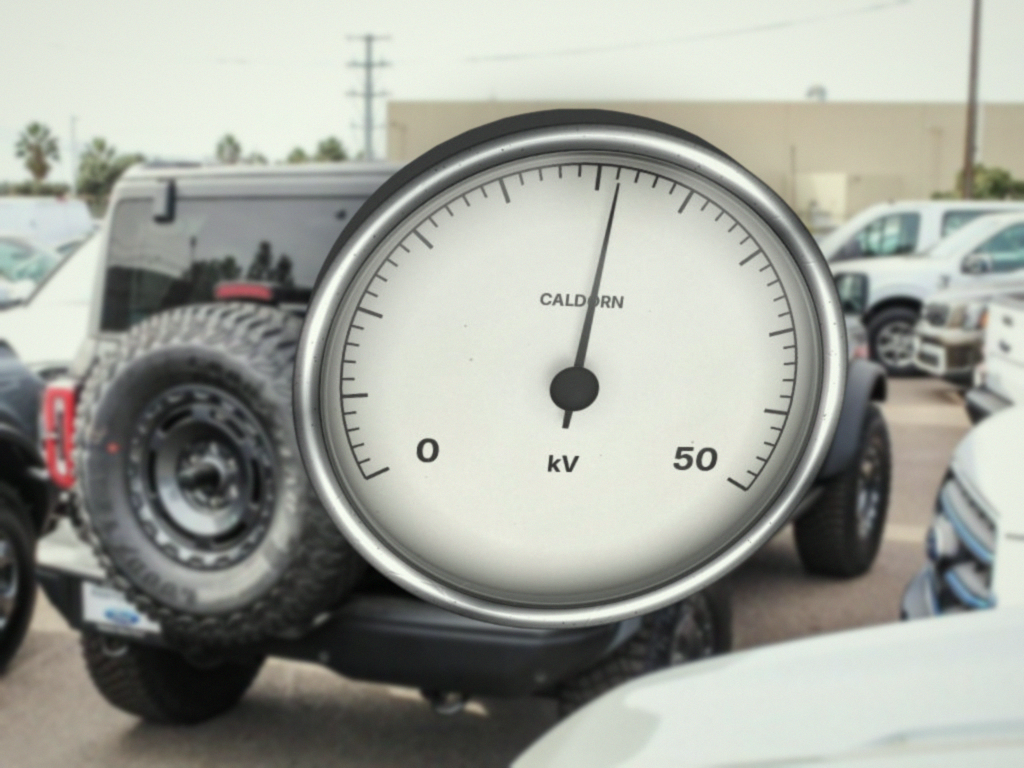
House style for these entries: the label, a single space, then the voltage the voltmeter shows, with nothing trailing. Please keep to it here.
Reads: 26 kV
